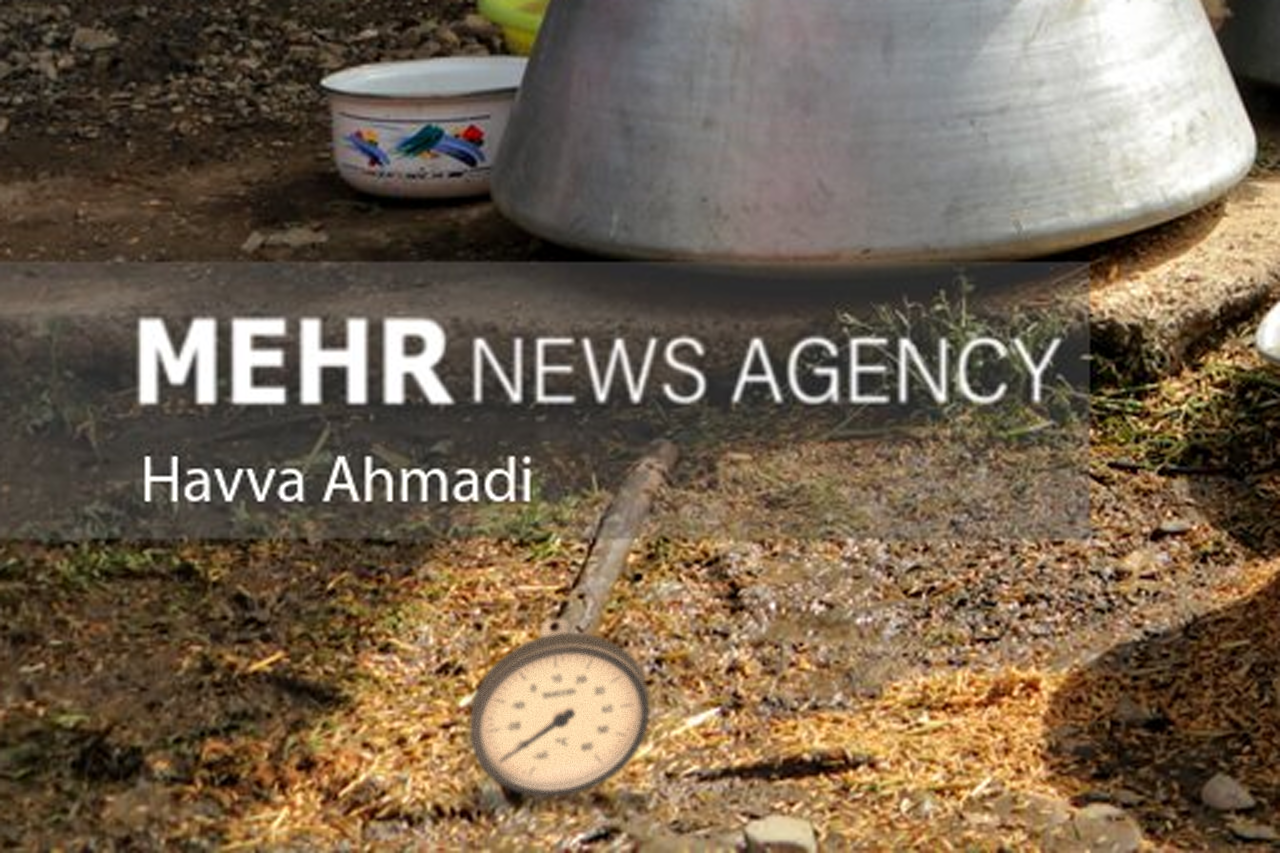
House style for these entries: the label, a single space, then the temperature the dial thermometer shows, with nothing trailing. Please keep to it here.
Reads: -30 °C
